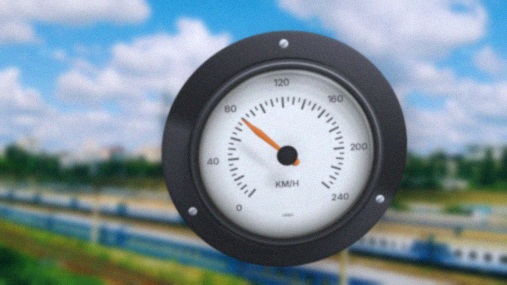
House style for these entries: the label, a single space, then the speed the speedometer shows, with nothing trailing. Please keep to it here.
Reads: 80 km/h
